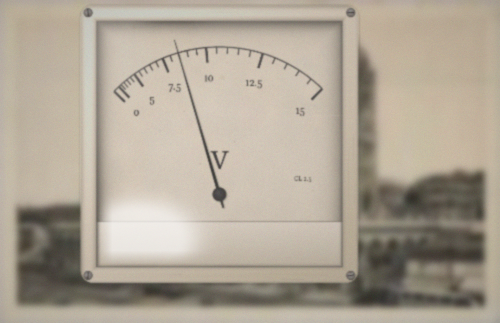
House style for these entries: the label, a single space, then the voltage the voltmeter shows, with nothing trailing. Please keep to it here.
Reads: 8.5 V
